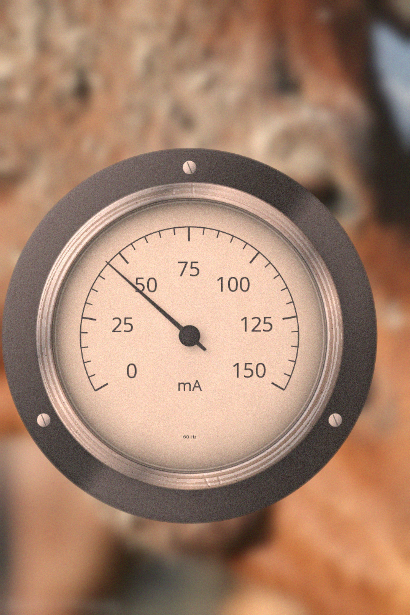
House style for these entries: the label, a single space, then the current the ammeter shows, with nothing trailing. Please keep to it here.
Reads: 45 mA
